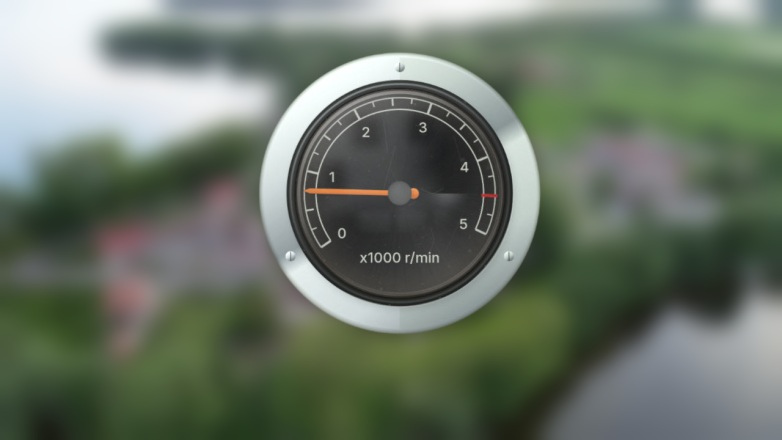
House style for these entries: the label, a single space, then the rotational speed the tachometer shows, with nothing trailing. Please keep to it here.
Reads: 750 rpm
